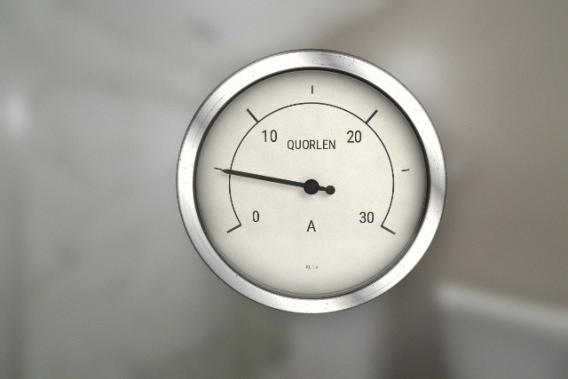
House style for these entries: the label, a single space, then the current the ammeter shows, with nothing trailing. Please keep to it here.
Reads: 5 A
